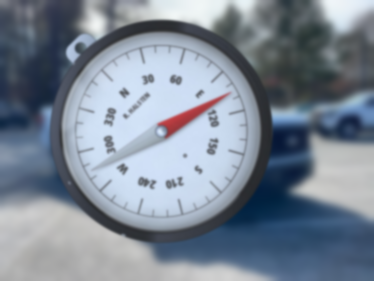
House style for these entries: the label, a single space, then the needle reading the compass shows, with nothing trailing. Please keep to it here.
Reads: 105 °
